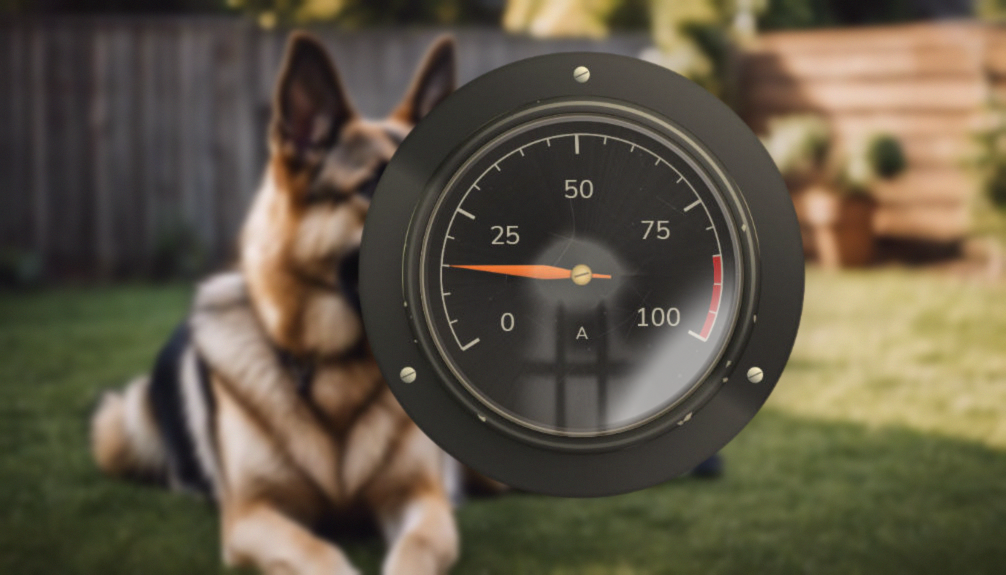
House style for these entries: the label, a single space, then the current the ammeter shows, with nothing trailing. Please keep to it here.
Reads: 15 A
